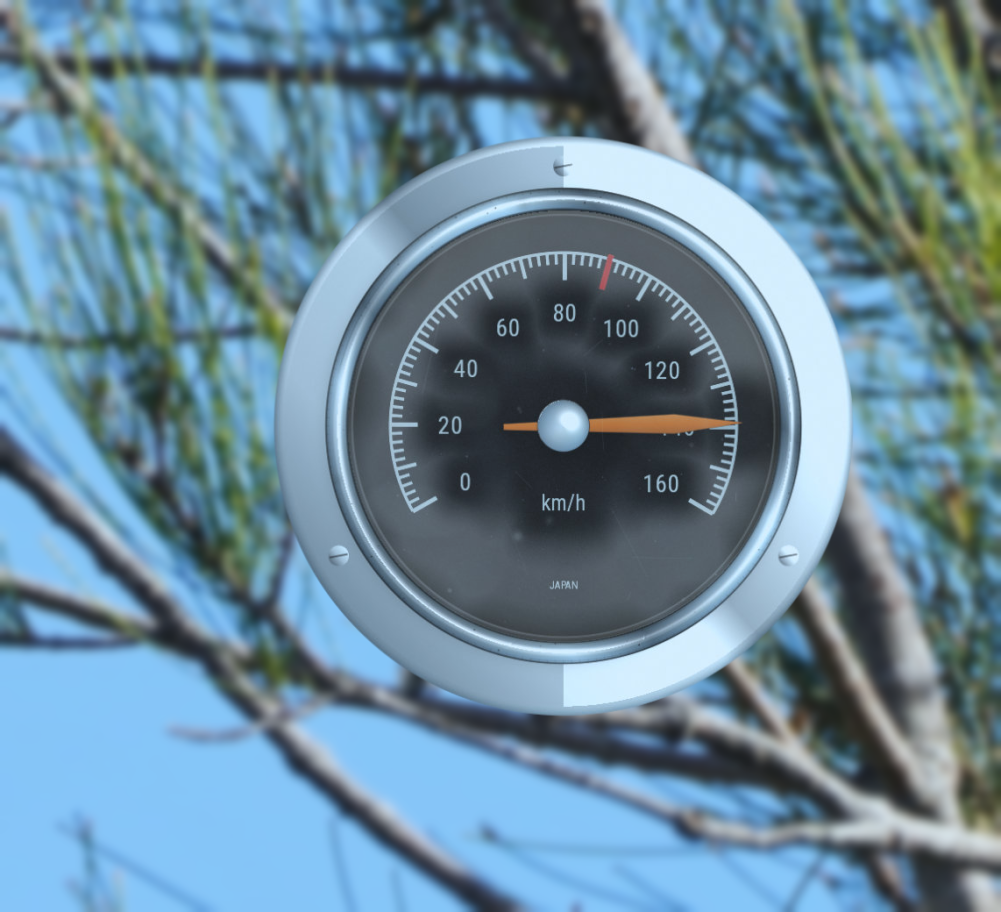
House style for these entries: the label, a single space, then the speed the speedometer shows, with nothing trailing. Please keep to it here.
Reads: 139 km/h
